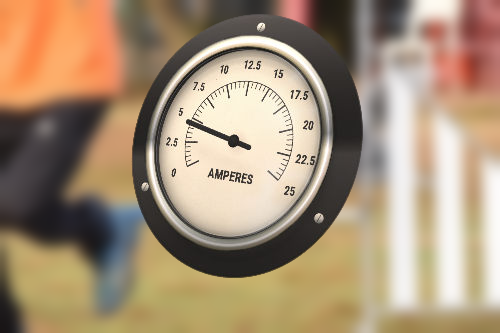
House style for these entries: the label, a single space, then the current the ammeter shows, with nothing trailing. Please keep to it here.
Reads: 4.5 A
